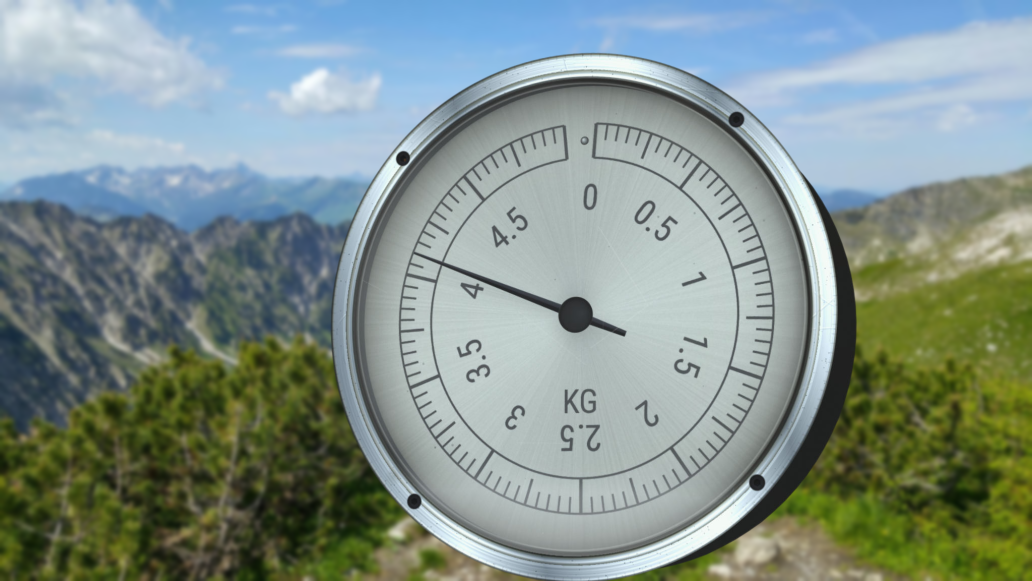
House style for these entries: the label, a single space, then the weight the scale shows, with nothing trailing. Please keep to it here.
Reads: 4.1 kg
